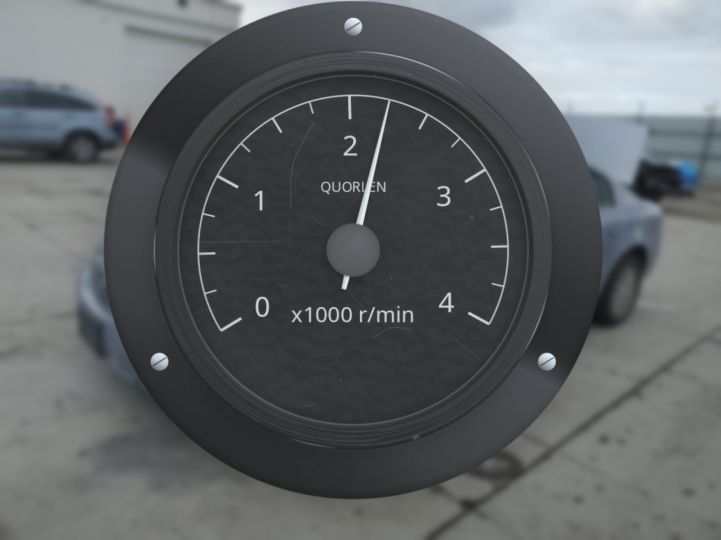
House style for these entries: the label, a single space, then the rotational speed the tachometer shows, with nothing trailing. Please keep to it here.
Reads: 2250 rpm
